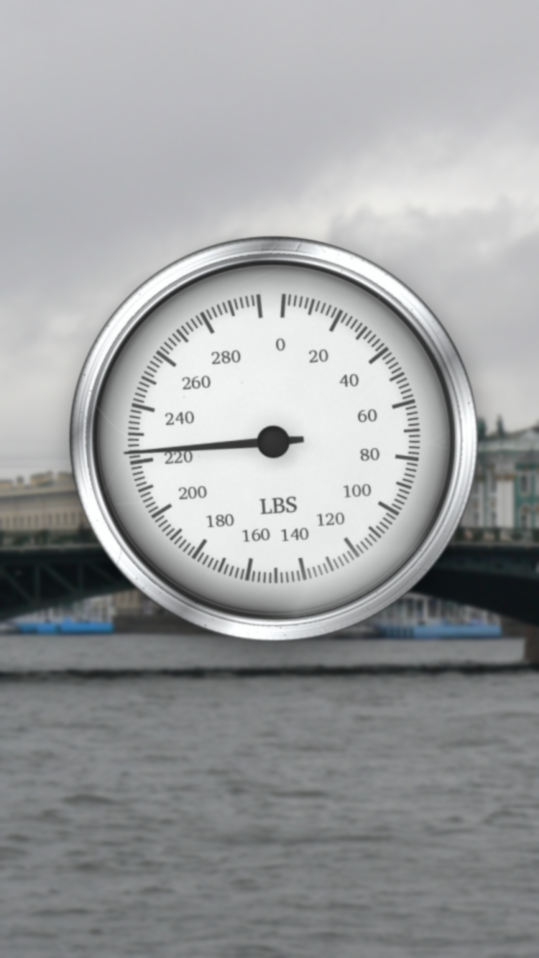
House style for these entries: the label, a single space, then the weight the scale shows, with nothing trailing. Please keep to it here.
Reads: 224 lb
